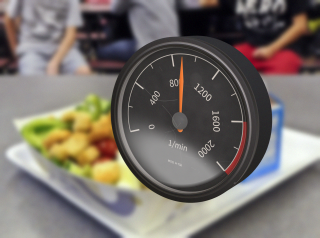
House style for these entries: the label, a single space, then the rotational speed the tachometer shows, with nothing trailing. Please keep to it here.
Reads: 900 rpm
